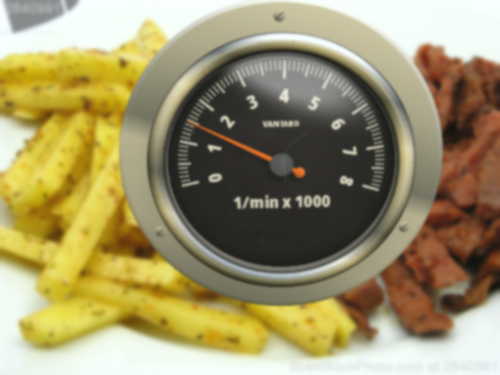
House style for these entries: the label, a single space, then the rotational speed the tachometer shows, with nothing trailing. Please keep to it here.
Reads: 1500 rpm
